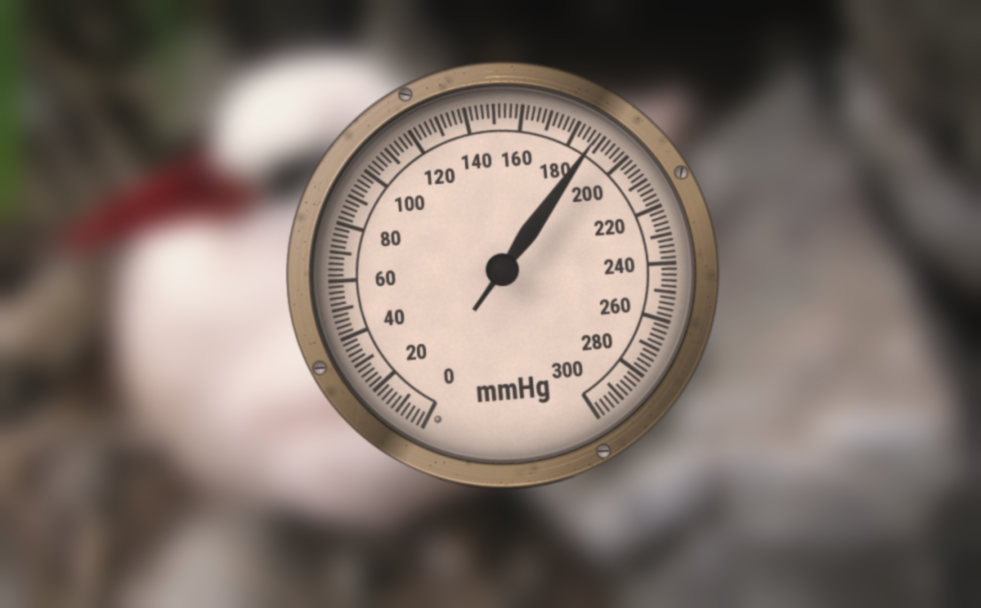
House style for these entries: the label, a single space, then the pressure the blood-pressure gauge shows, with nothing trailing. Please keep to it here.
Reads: 188 mmHg
